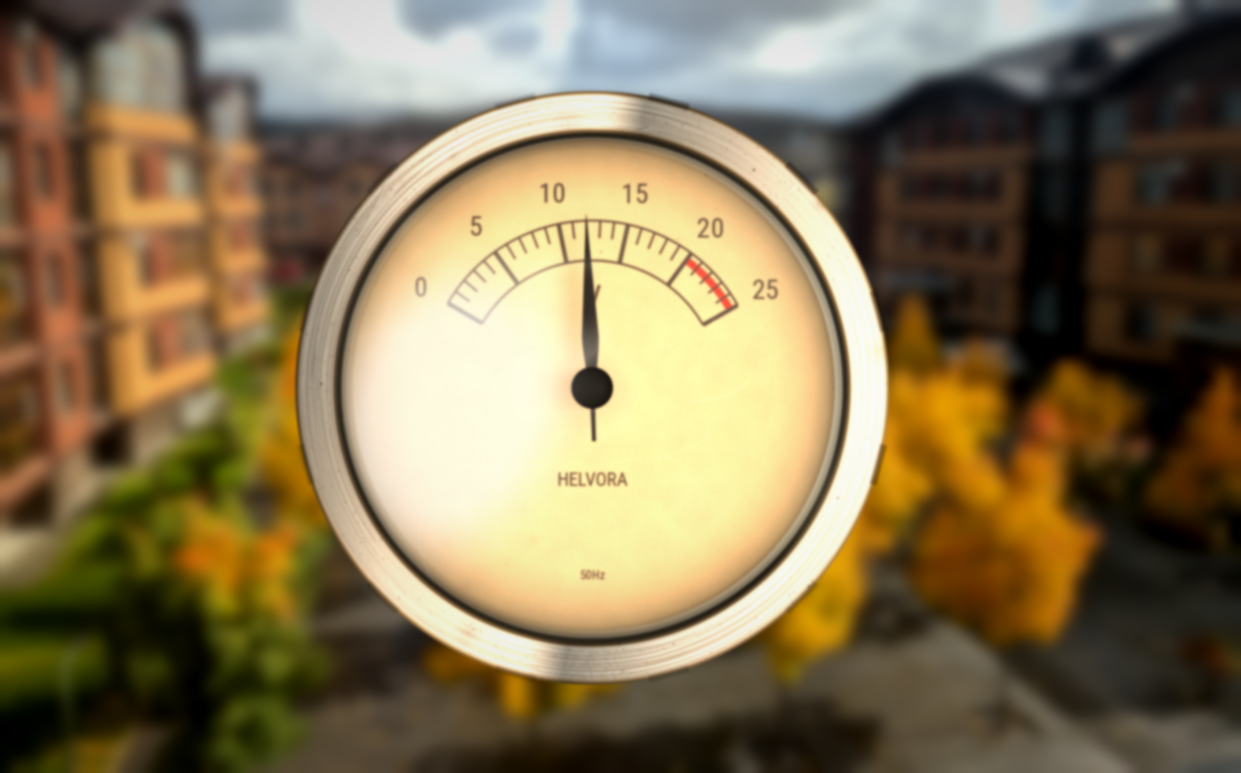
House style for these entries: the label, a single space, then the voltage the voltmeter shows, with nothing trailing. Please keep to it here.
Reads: 12 V
